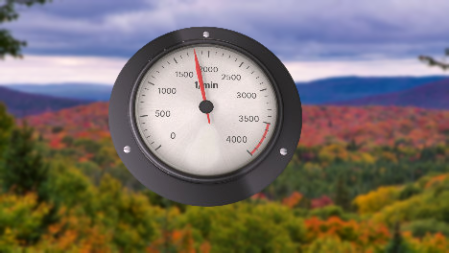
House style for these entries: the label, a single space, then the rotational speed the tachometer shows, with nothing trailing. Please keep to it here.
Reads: 1800 rpm
